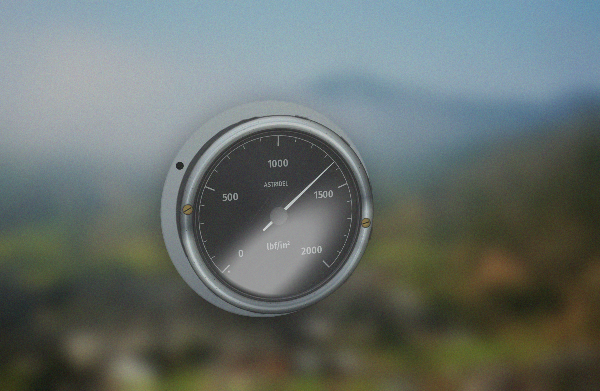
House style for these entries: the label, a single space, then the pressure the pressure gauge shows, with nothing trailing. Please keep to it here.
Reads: 1350 psi
